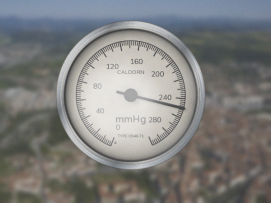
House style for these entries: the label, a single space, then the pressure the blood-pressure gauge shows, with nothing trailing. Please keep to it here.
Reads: 250 mmHg
